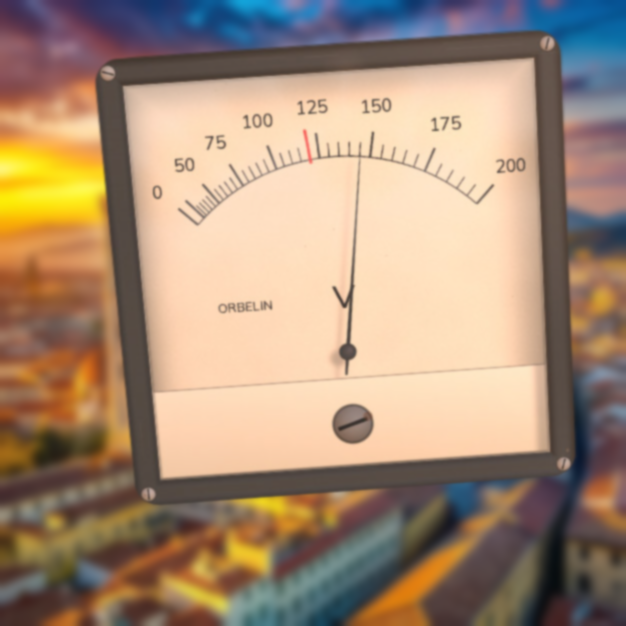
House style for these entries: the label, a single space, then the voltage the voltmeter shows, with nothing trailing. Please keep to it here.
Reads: 145 V
